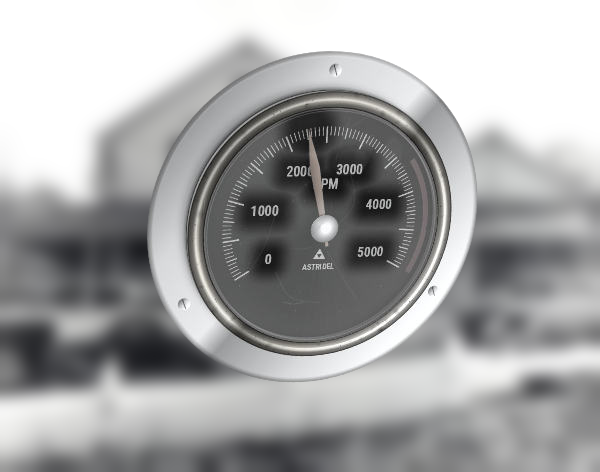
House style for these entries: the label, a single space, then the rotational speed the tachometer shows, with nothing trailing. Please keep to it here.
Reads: 2250 rpm
